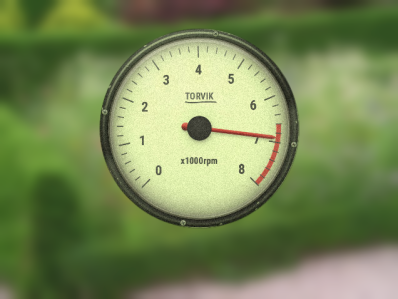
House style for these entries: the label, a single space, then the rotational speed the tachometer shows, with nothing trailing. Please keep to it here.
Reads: 6900 rpm
